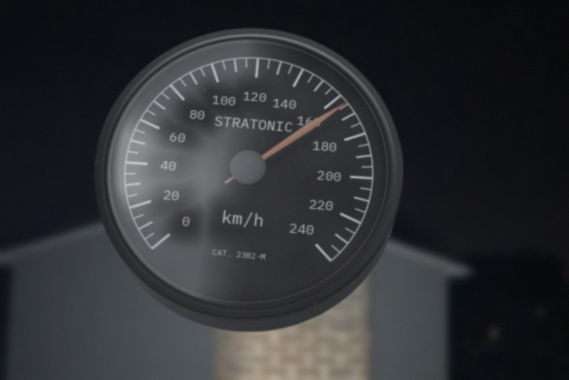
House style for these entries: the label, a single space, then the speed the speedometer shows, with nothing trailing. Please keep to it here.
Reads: 165 km/h
